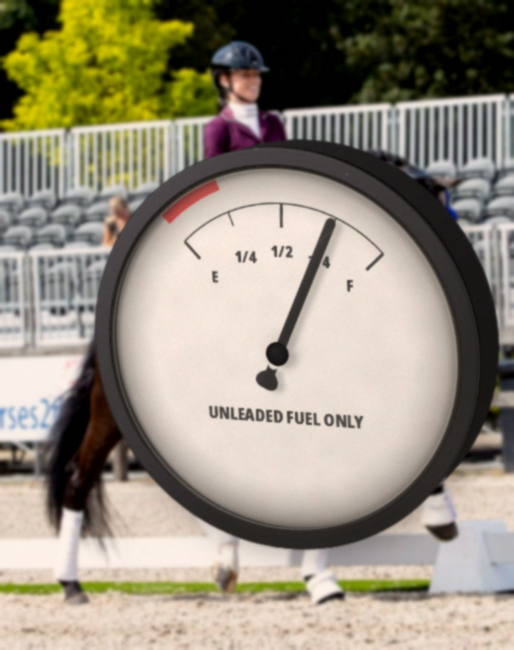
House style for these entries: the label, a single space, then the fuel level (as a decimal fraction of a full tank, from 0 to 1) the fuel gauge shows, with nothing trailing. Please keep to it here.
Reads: 0.75
